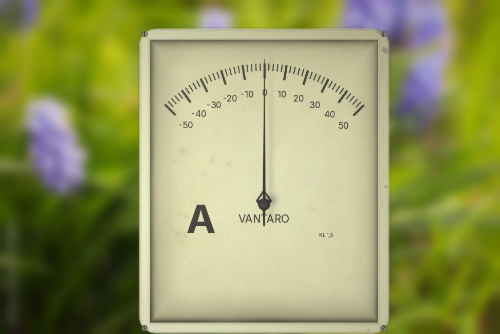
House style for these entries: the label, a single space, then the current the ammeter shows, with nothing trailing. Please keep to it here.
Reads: 0 A
